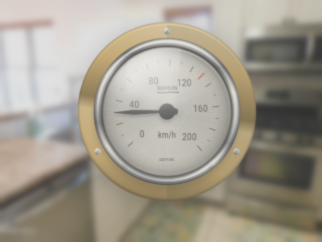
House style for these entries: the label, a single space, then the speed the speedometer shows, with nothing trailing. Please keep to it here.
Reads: 30 km/h
